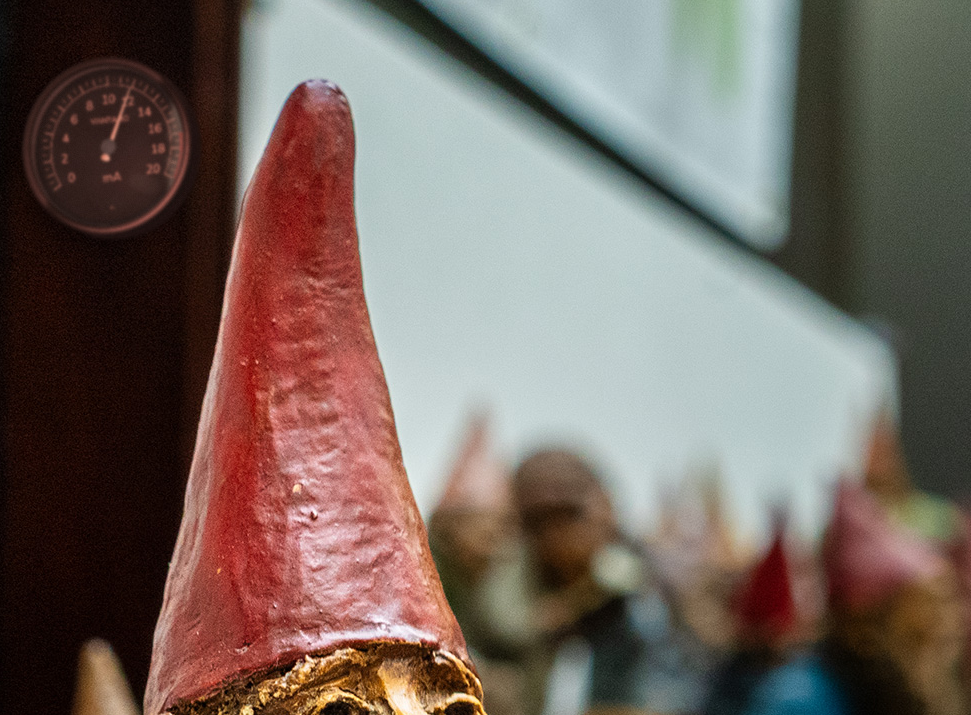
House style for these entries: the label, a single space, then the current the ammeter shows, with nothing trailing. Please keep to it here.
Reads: 12 mA
